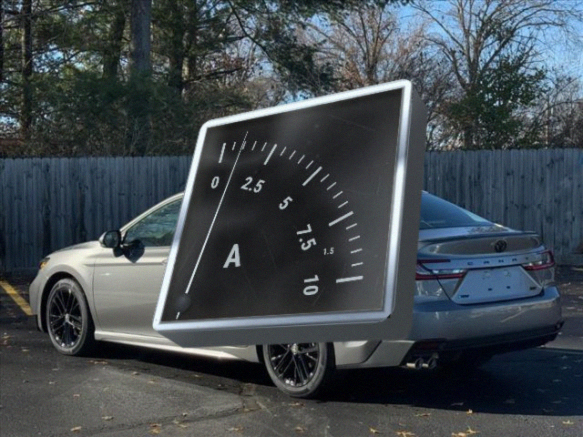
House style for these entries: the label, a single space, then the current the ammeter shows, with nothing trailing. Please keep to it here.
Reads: 1 A
